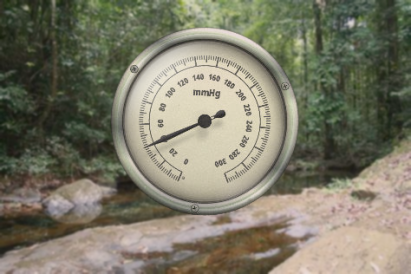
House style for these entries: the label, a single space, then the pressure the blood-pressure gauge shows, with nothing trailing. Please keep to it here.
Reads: 40 mmHg
